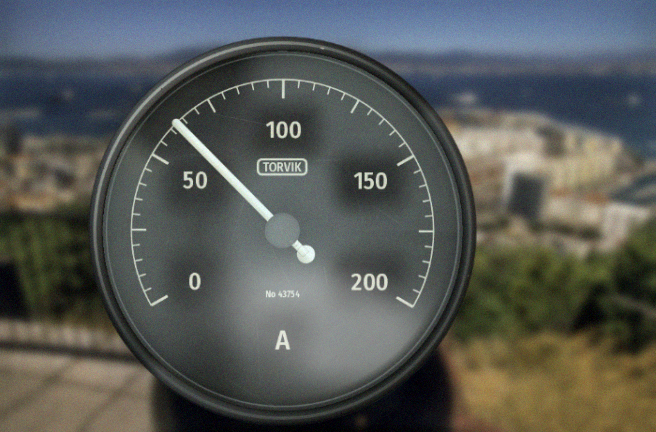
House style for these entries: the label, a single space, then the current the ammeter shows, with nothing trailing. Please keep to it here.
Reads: 62.5 A
